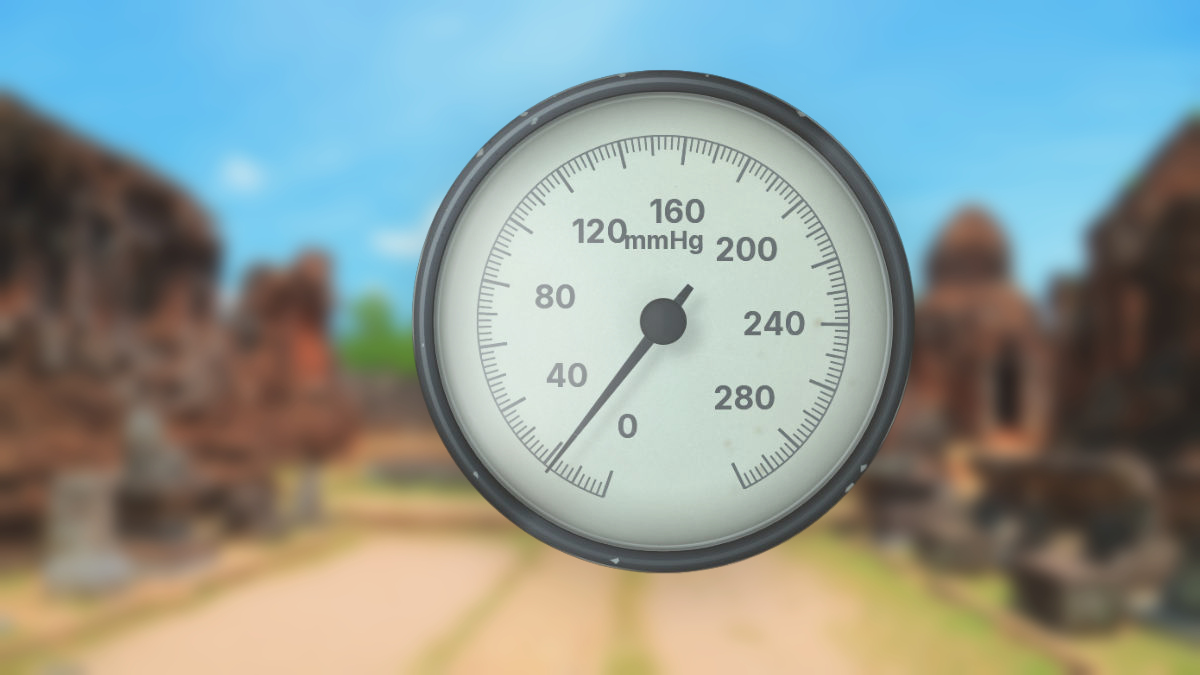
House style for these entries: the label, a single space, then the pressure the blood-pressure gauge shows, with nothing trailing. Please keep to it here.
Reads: 18 mmHg
